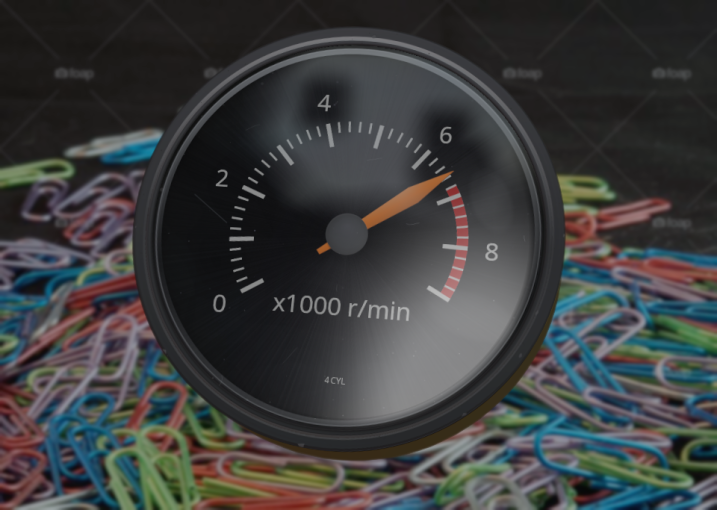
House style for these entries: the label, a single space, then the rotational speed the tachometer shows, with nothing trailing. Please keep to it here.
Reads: 6600 rpm
